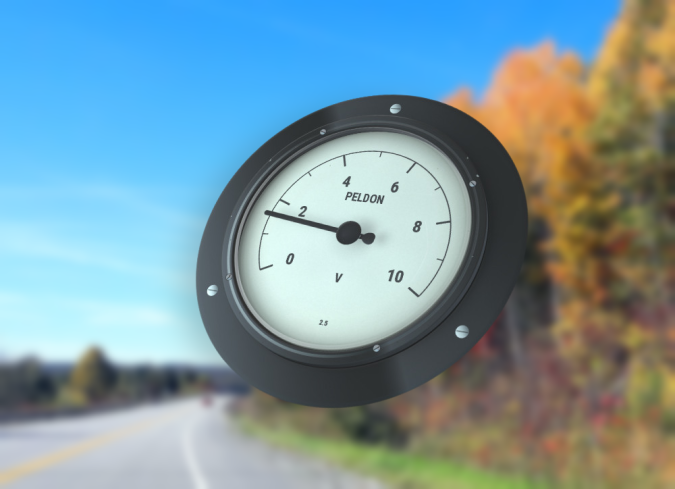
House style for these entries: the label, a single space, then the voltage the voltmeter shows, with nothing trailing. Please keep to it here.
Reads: 1.5 V
